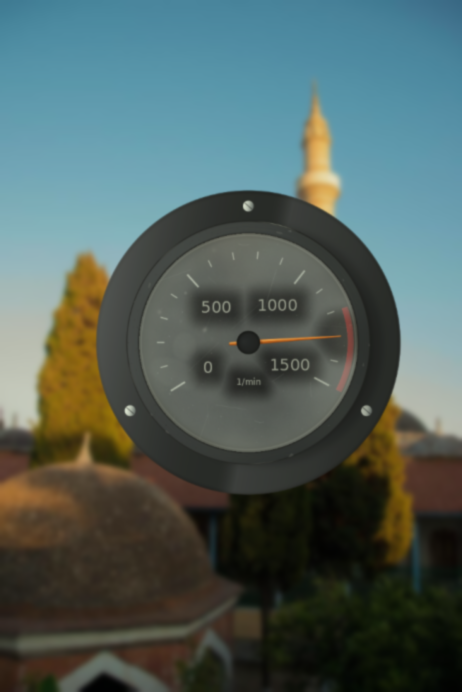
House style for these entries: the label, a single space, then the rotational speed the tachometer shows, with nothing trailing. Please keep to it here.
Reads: 1300 rpm
